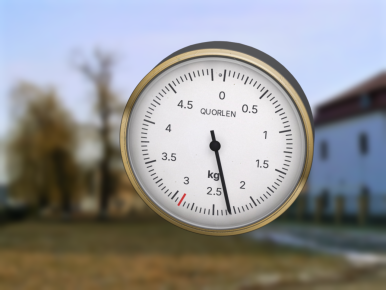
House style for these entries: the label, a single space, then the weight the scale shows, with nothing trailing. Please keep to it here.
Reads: 2.3 kg
